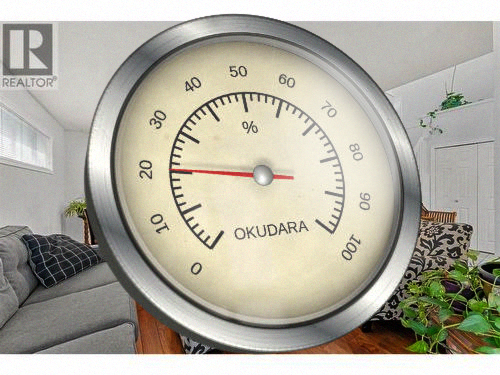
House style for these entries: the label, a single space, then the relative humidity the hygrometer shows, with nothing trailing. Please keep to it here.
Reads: 20 %
